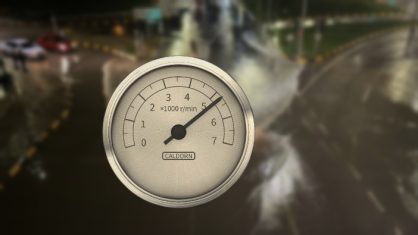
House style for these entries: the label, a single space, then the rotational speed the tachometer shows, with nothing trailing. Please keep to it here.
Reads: 5250 rpm
